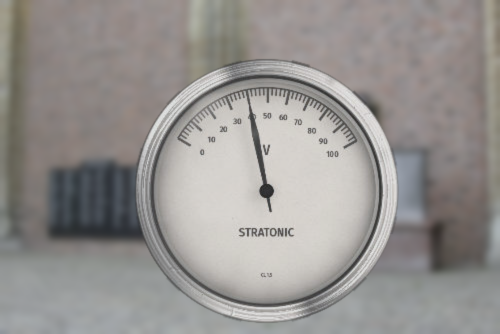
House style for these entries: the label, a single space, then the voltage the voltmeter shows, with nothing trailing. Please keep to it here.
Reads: 40 V
